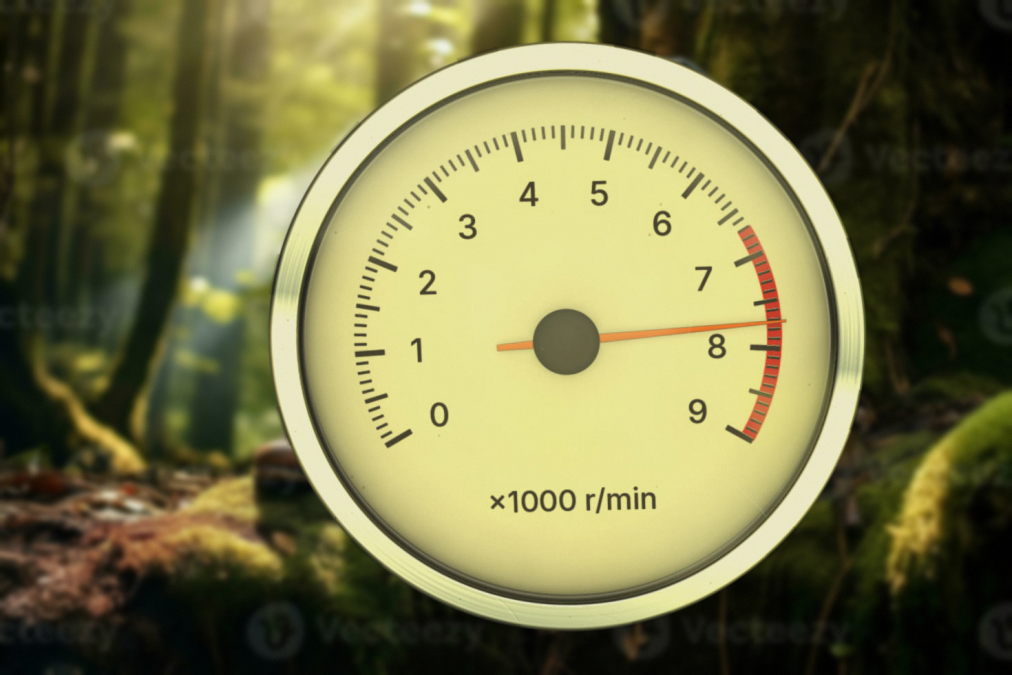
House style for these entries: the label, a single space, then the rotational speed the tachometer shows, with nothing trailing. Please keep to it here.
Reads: 7700 rpm
